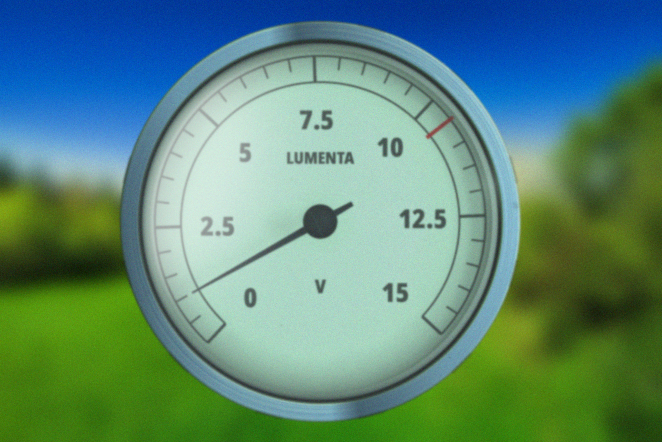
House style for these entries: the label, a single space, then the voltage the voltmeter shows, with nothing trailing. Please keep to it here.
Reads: 1 V
